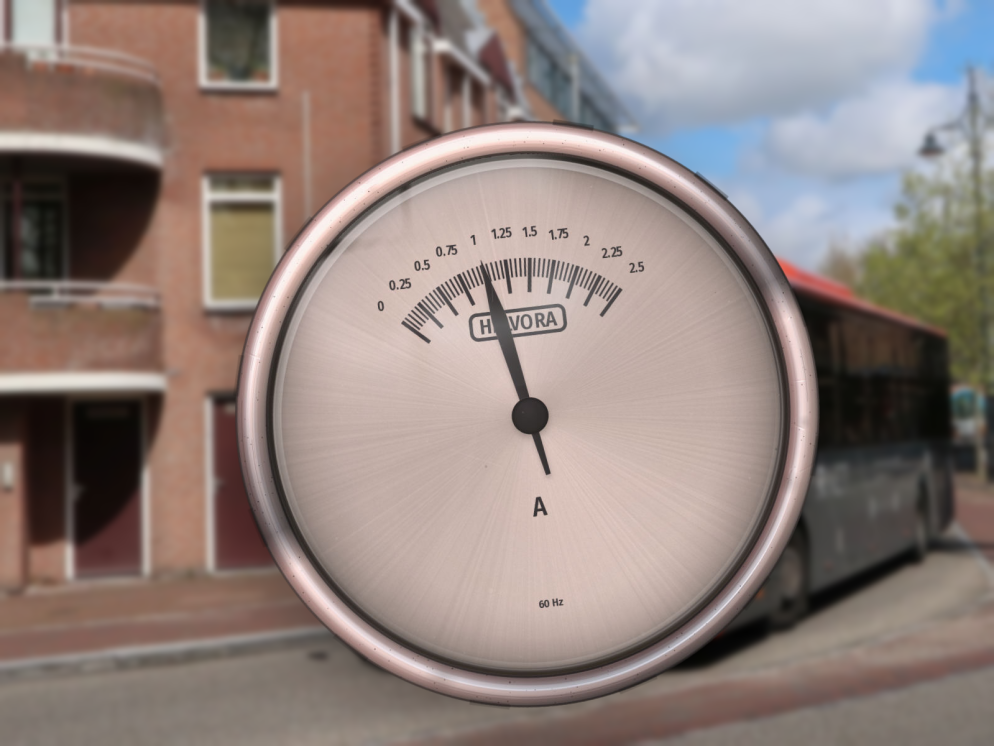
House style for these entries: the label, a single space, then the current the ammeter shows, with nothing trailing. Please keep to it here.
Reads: 1 A
